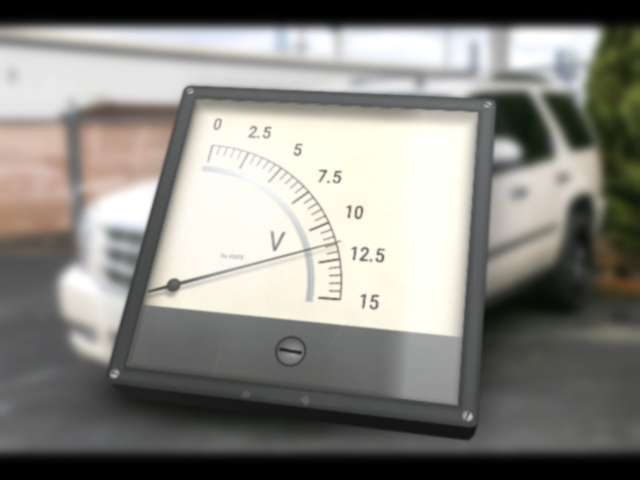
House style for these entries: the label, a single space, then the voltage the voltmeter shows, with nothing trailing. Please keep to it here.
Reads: 11.5 V
